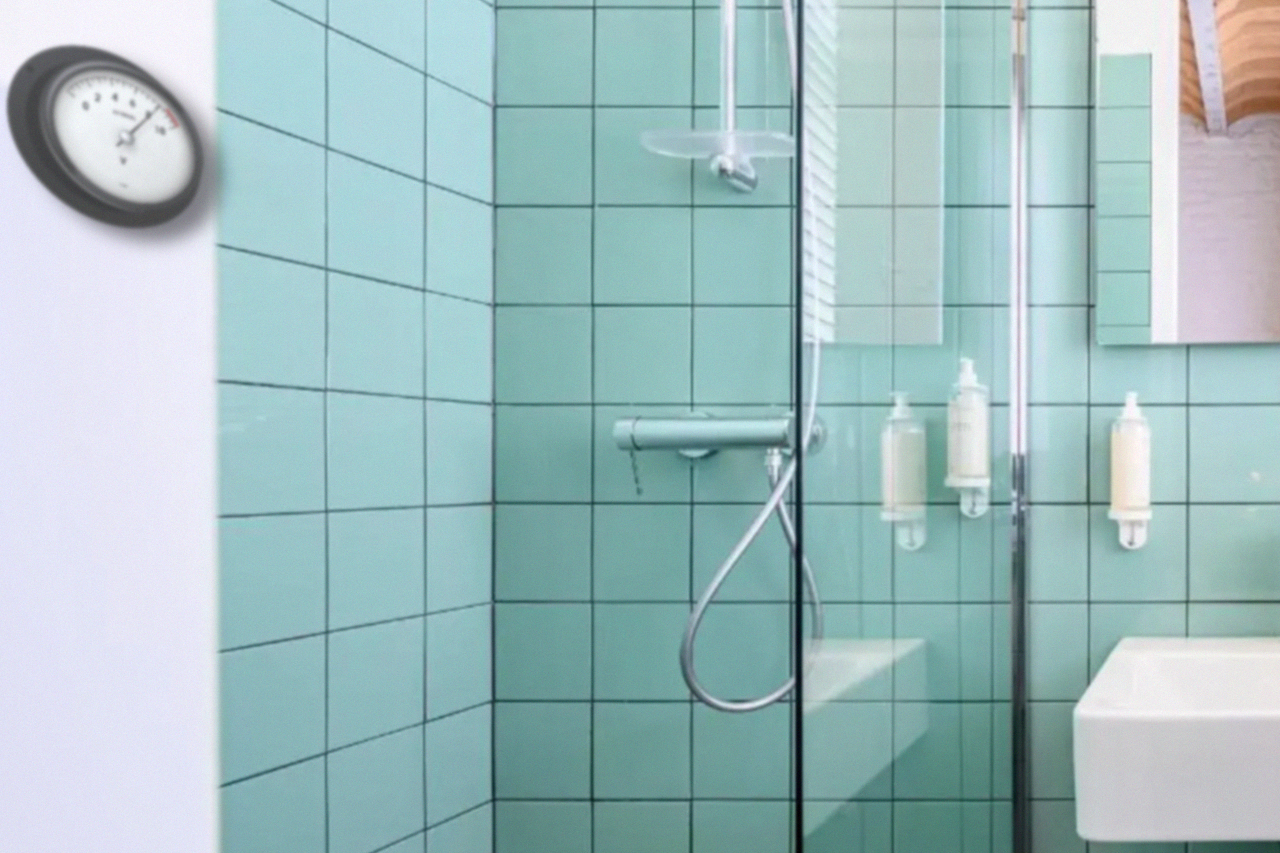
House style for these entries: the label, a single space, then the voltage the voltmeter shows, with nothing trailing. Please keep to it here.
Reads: 8 V
